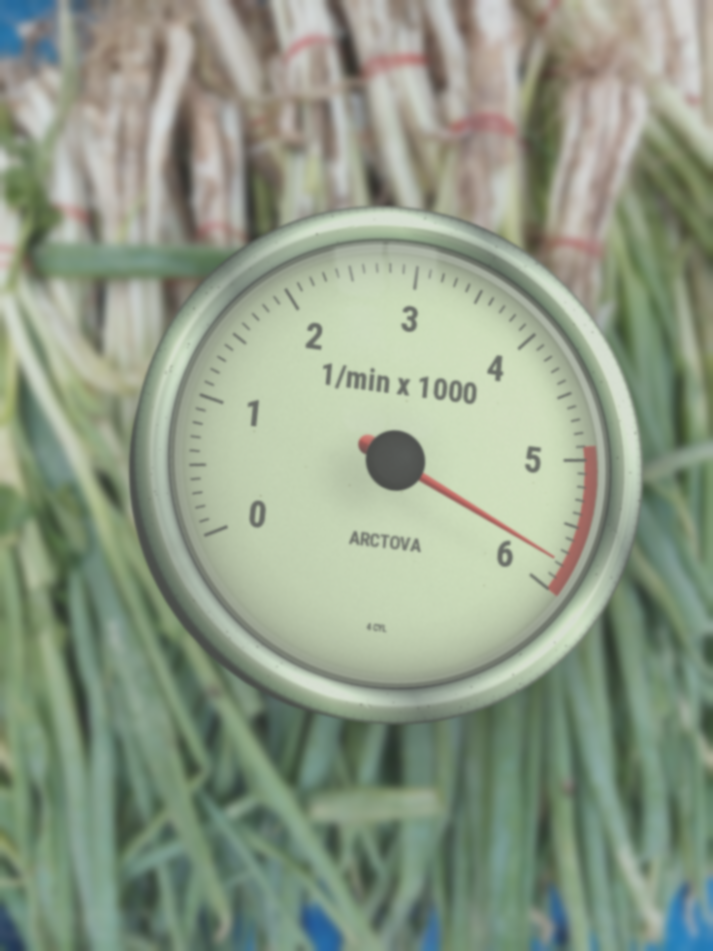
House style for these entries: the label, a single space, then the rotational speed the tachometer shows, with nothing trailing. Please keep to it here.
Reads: 5800 rpm
